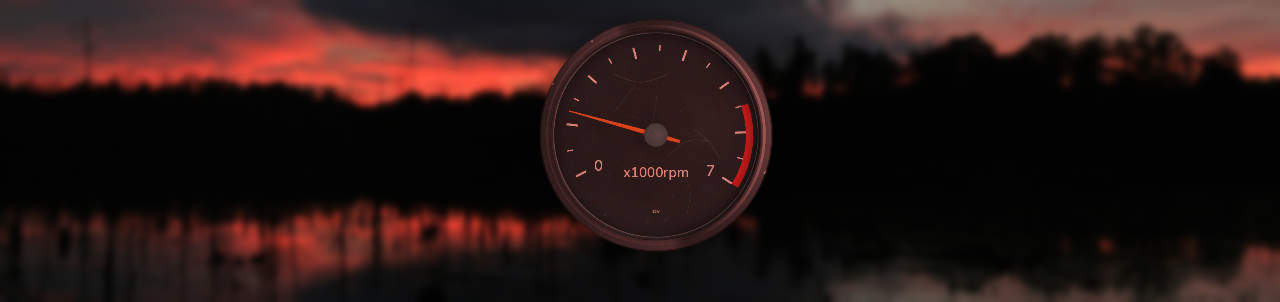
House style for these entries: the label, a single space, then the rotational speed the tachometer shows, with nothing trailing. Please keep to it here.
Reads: 1250 rpm
